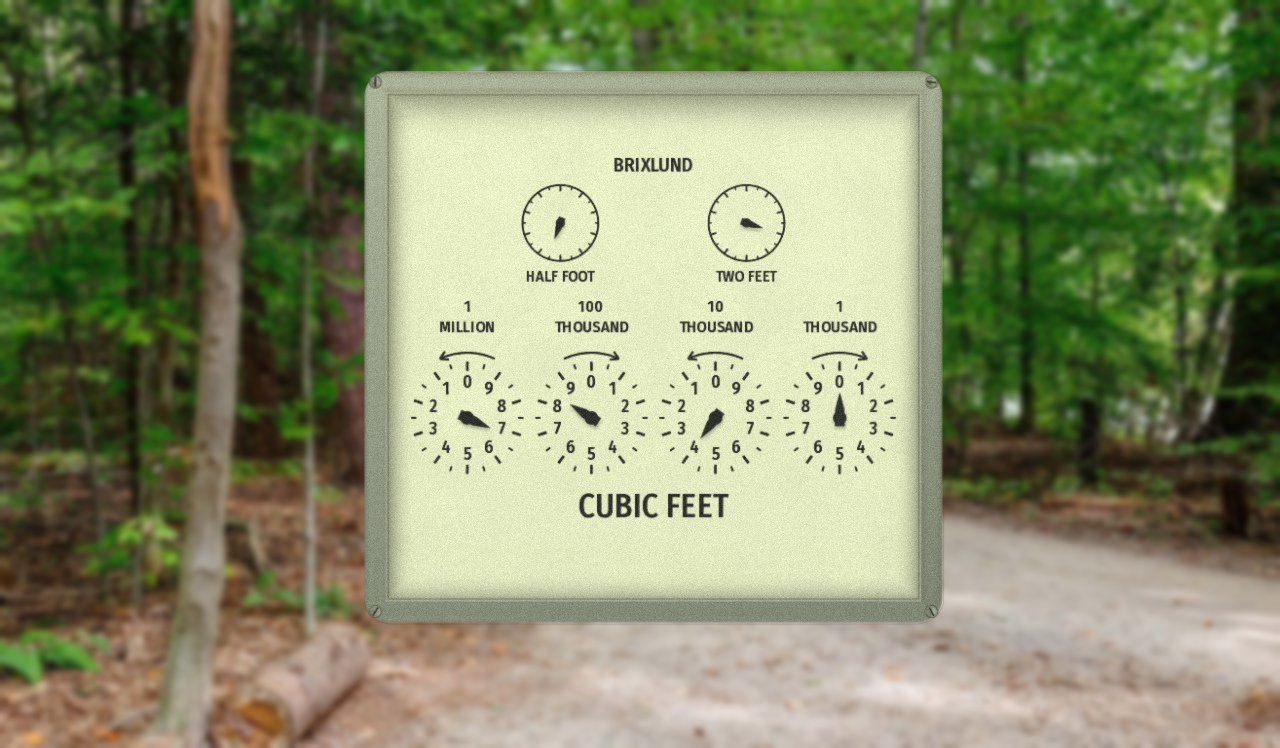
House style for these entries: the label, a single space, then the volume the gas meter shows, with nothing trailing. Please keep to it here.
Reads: 684000 ft³
